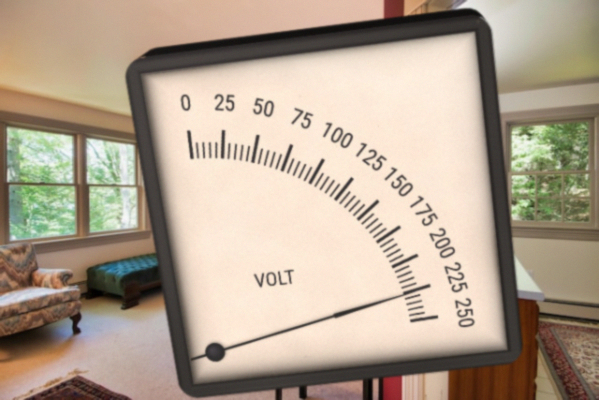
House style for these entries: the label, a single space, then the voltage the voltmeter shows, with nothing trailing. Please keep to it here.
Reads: 225 V
